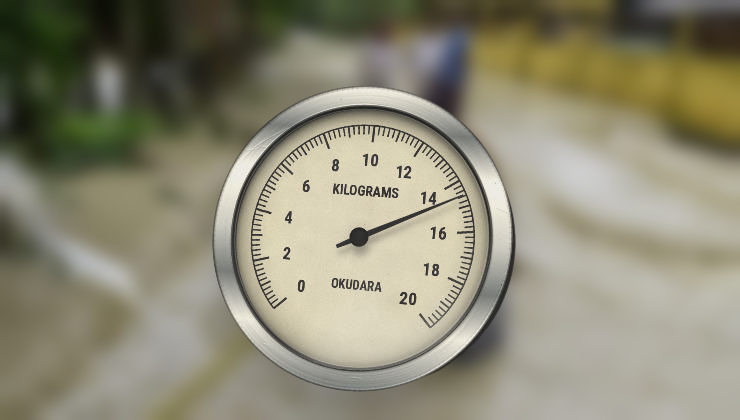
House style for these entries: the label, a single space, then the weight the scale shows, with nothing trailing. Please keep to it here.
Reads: 14.6 kg
